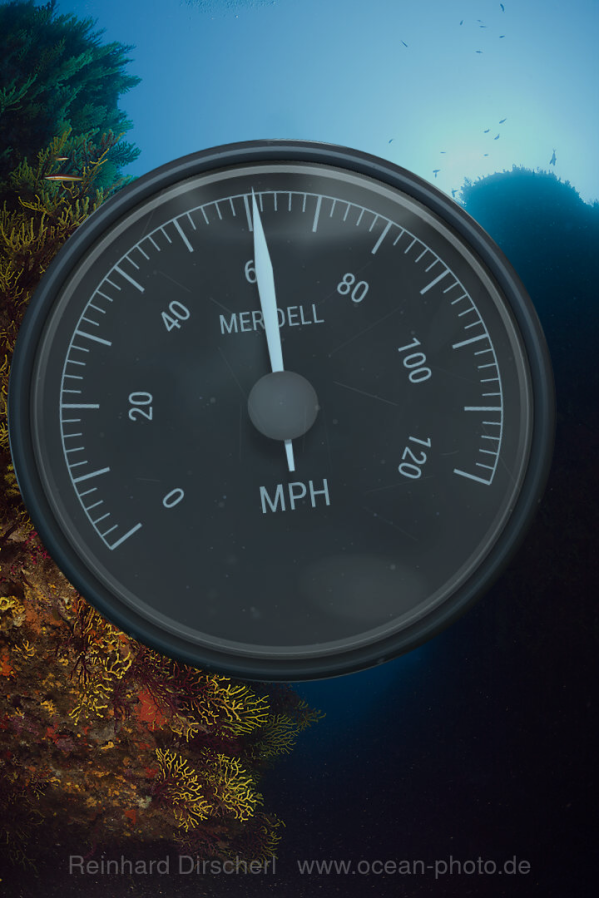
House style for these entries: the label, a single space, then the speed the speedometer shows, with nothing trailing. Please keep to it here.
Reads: 61 mph
